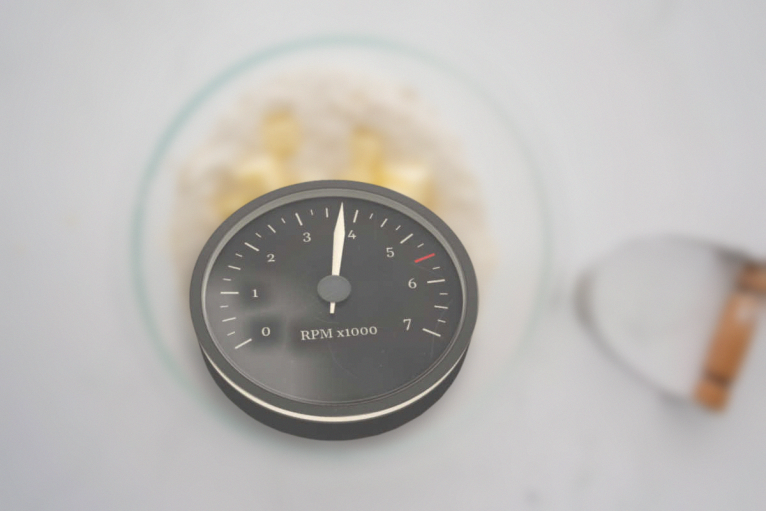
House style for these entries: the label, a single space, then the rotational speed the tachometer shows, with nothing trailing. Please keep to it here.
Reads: 3750 rpm
